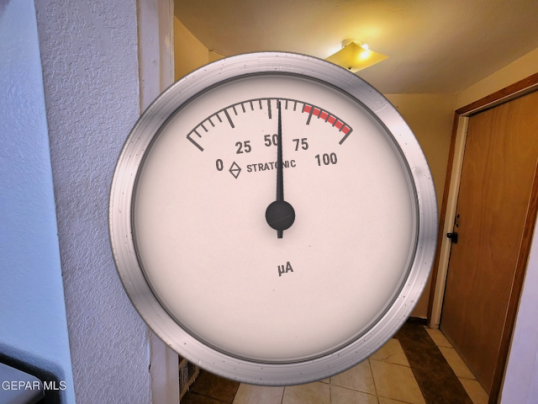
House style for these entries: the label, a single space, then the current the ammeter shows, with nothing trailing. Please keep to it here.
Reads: 55 µA
